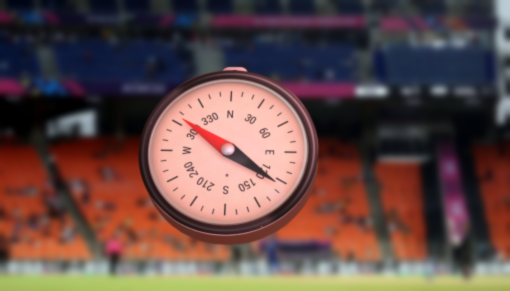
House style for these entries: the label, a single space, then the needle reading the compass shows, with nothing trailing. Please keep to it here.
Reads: 305 °
